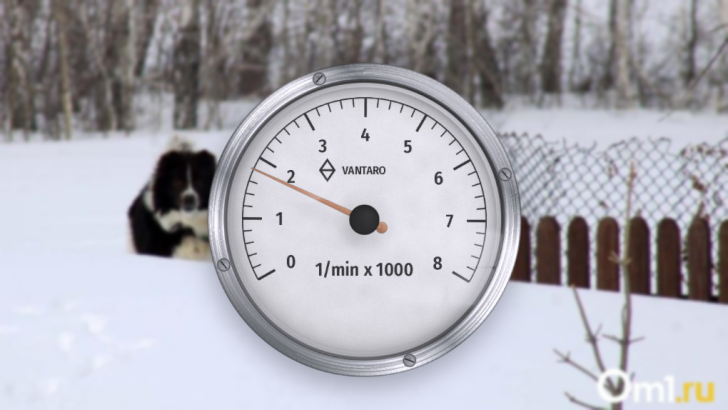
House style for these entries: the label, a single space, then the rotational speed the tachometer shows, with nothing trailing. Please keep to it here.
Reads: 1800 rpm
